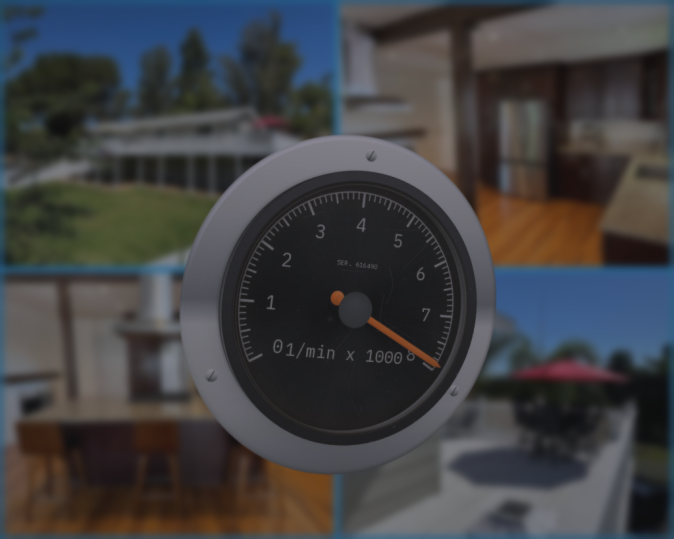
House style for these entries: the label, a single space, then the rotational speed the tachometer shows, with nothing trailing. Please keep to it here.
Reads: 7900 rpm
